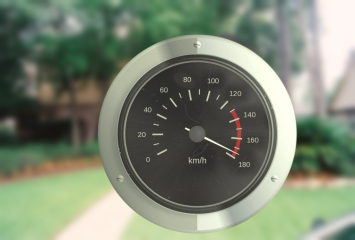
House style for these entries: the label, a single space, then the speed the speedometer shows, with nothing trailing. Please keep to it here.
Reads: 175 km/h
